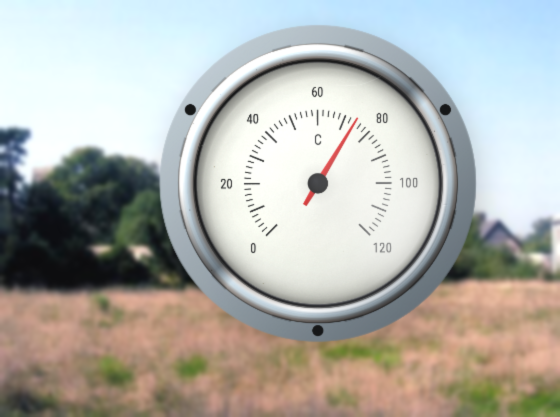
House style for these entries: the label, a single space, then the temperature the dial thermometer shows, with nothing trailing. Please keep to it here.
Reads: 74 °C
